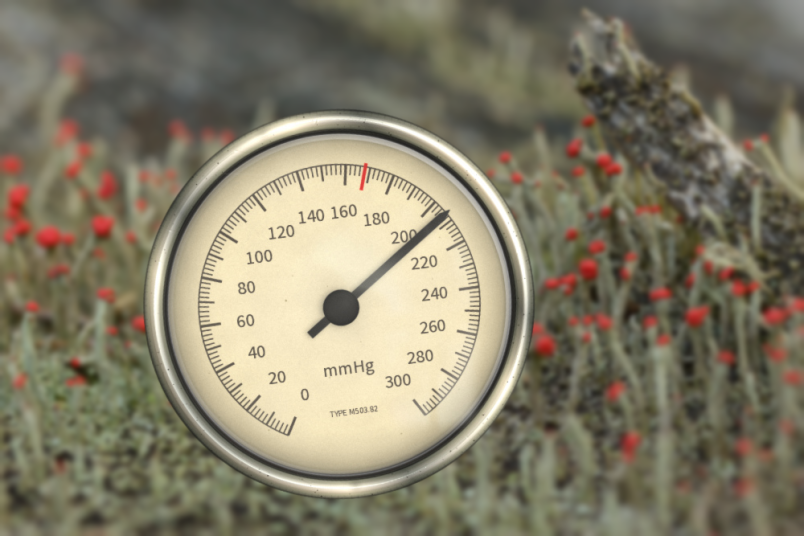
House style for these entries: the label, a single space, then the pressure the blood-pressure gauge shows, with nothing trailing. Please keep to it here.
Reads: 206 mmHg
